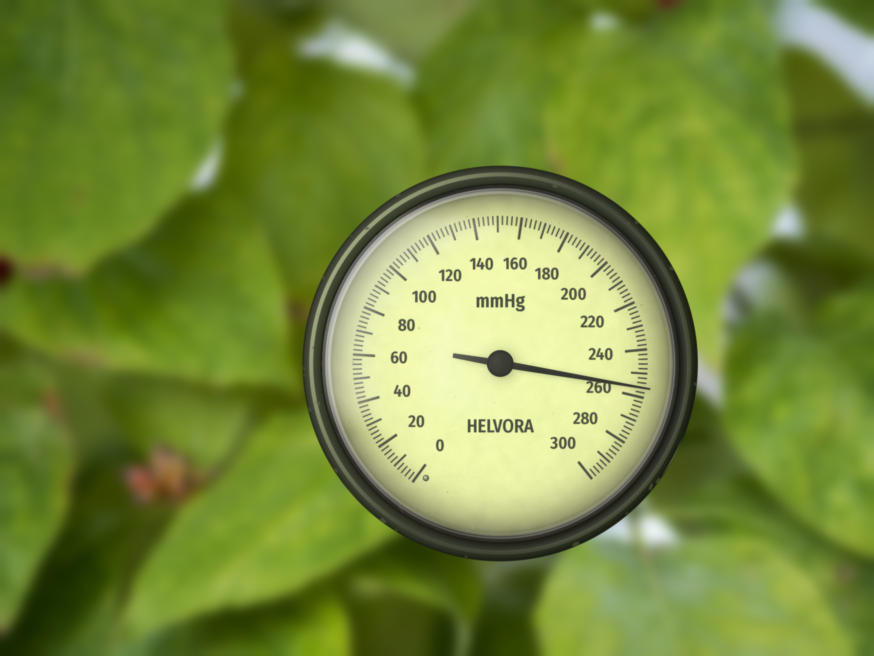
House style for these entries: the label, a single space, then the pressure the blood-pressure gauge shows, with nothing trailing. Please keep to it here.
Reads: 256 mmHg
